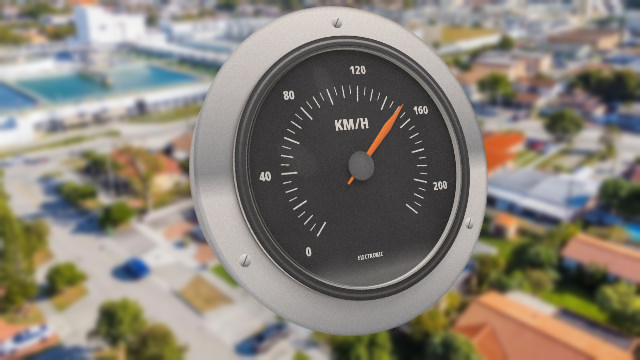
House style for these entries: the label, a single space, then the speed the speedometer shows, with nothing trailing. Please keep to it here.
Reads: 150 km/h
